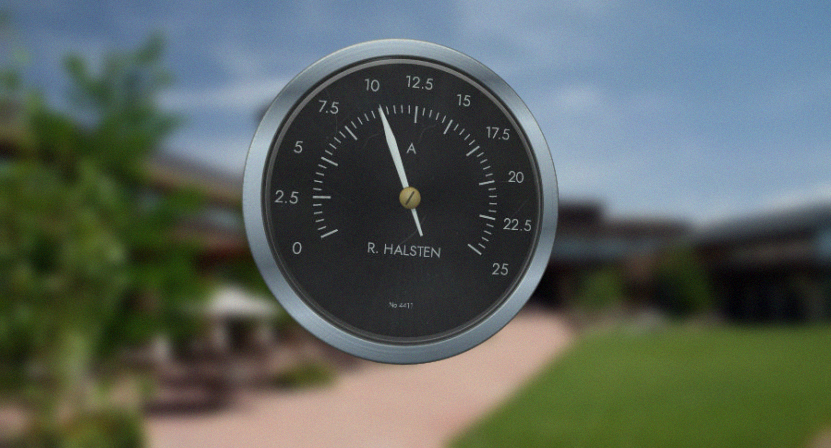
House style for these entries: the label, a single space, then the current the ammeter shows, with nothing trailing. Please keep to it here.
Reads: 10 A
